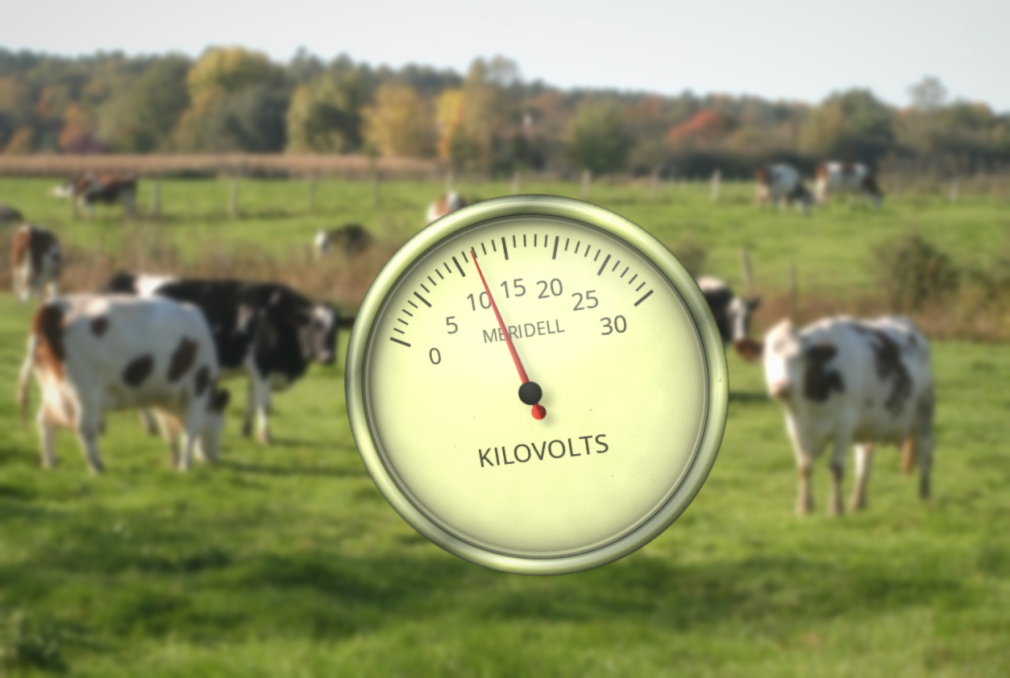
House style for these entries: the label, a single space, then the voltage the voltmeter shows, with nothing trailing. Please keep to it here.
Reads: 12 kV
